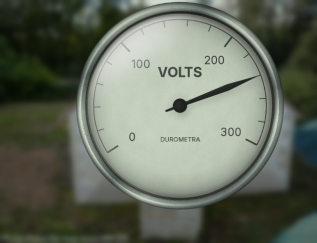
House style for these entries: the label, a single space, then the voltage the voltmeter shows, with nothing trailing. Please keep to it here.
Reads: 240 V
